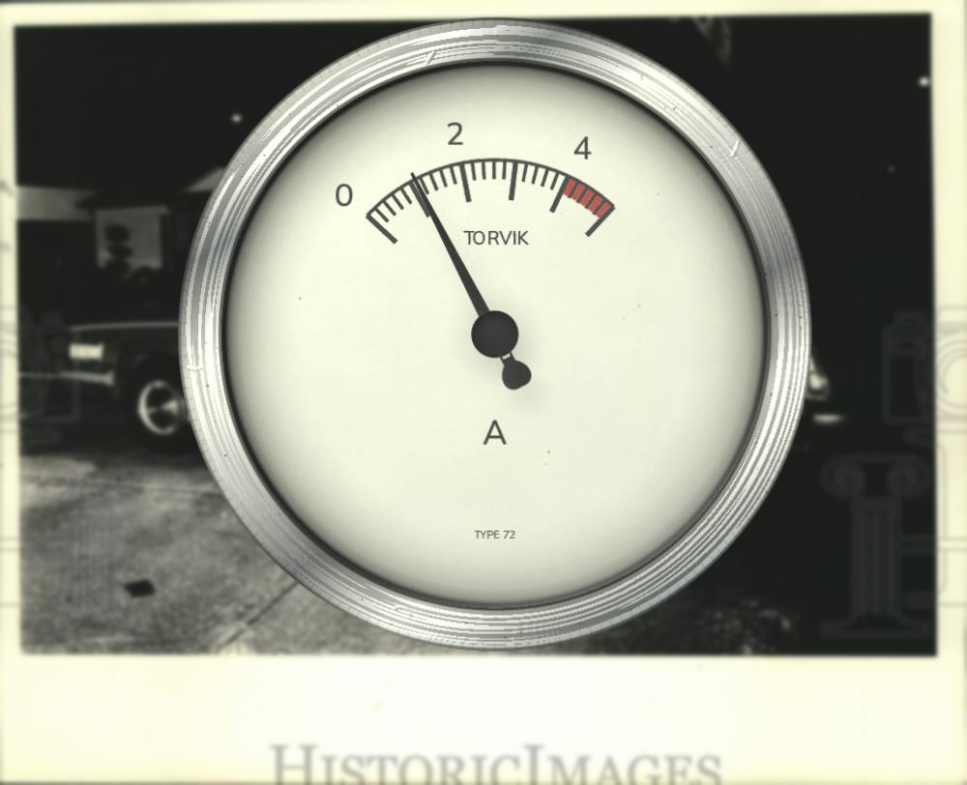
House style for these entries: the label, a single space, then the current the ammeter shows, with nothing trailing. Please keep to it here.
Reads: 1.1 A
